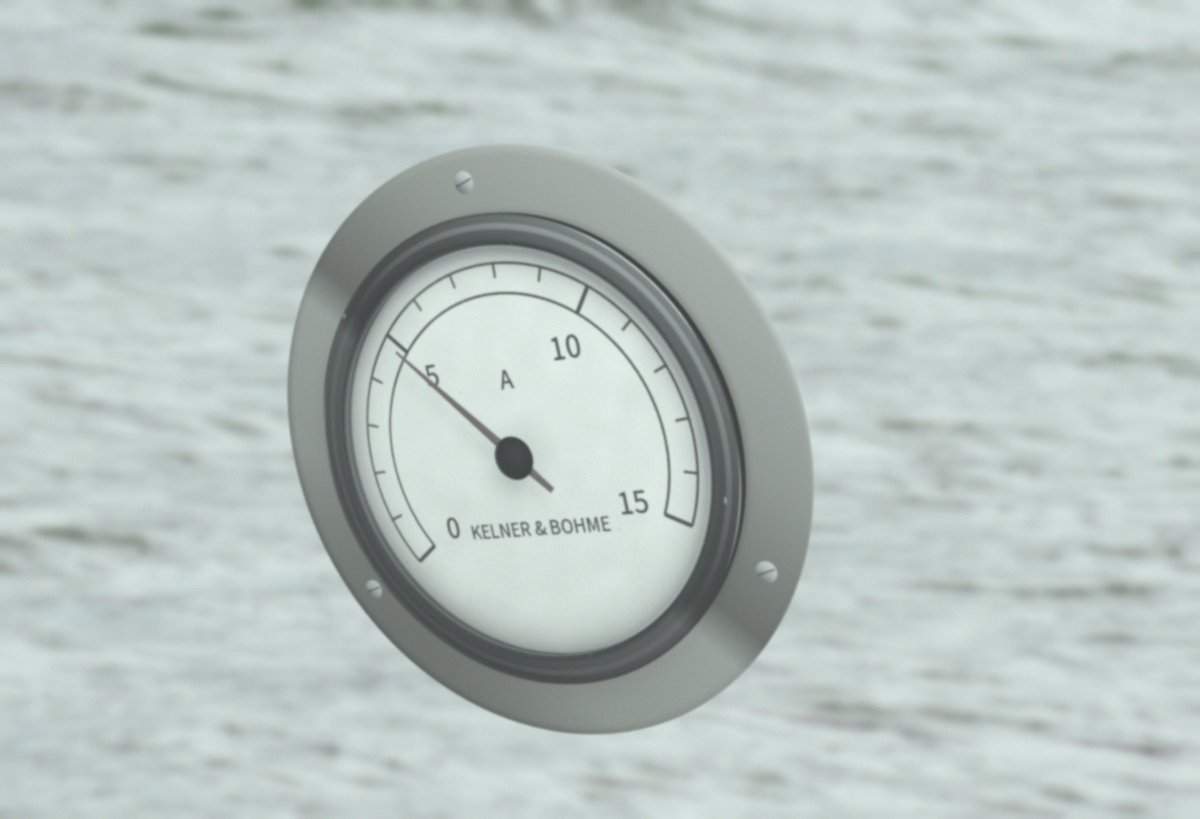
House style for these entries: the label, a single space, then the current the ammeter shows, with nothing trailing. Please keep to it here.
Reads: 5 A
